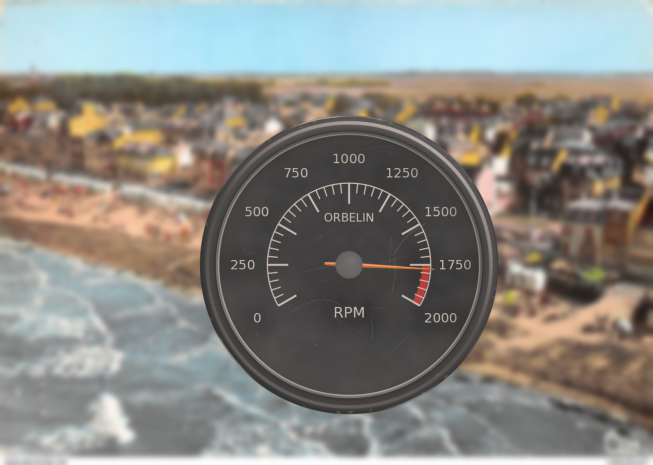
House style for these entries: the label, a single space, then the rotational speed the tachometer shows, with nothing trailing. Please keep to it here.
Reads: 1775 rpm
